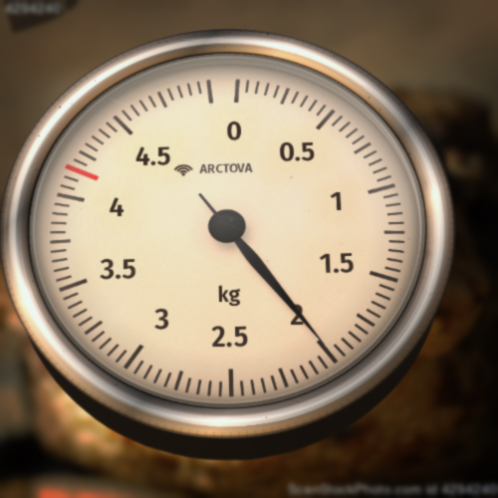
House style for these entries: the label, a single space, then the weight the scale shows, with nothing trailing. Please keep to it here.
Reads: 2 kg
